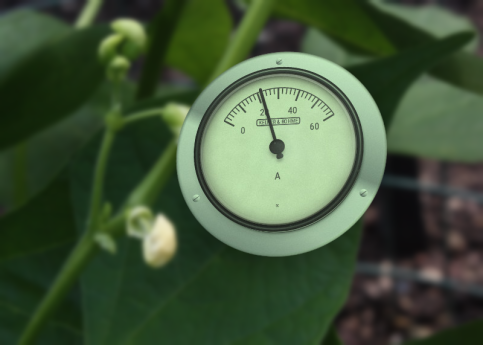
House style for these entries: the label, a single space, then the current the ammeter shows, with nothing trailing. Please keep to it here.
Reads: 22 A
